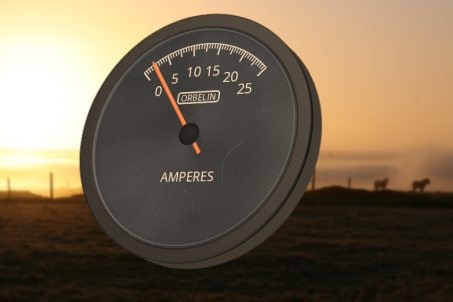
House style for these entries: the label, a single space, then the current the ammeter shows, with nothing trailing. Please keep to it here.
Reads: 2.5 A
